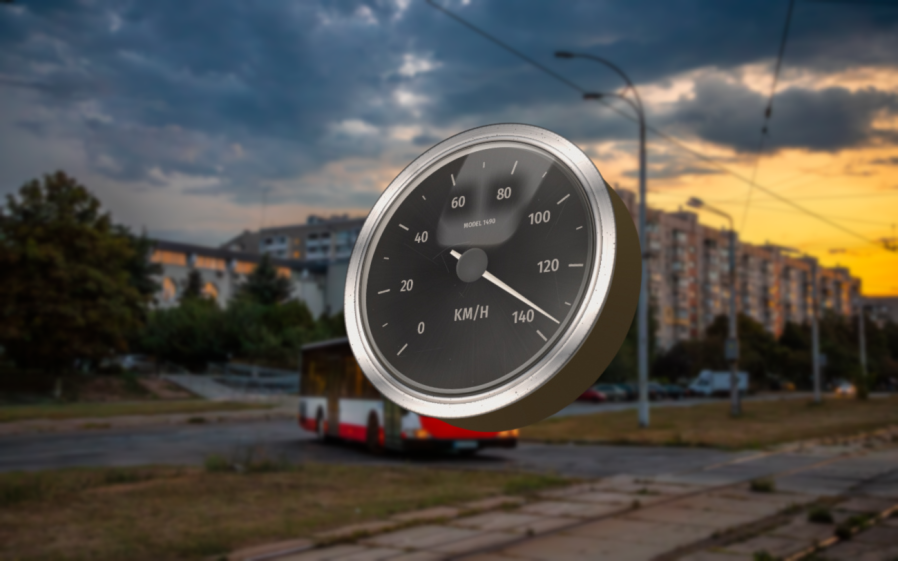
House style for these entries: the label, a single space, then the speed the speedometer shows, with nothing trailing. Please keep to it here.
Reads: 135 km/h
